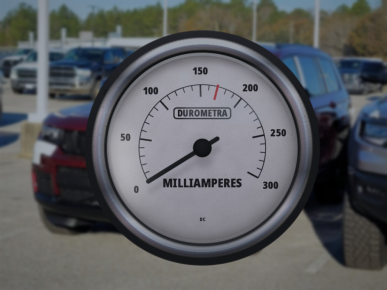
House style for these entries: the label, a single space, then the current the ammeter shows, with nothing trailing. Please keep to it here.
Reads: 0 mA
